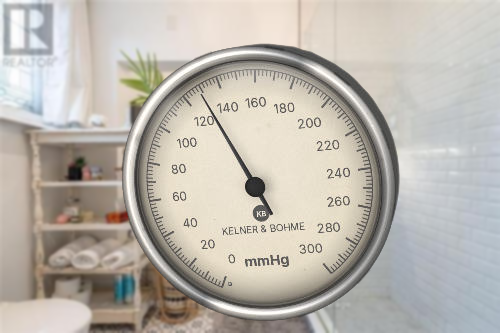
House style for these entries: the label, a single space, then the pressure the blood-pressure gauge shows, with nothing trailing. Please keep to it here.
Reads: 130 mmHg
